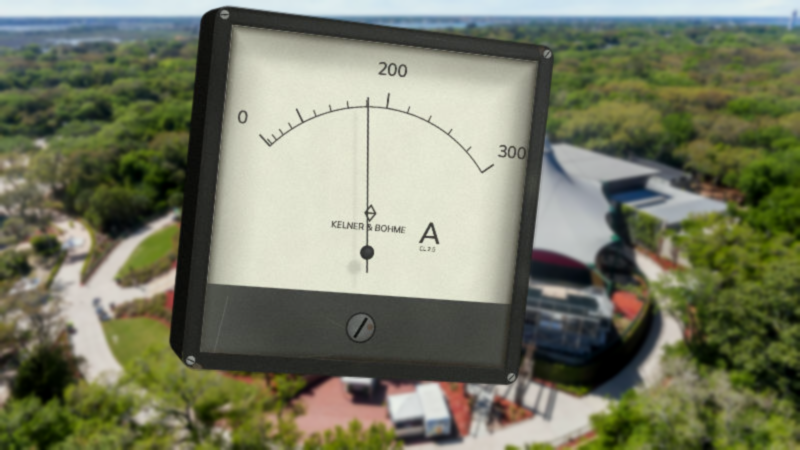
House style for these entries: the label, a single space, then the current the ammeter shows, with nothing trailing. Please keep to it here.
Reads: 180 A
